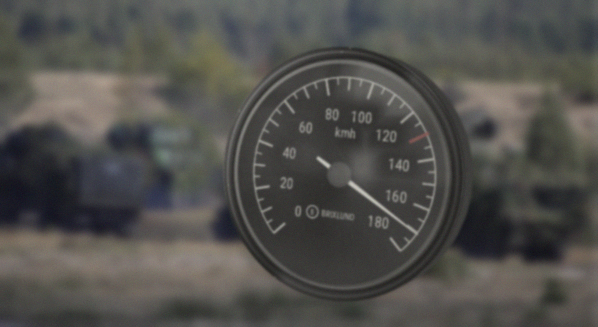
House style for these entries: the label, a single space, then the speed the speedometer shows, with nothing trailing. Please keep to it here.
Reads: 170 km/h
